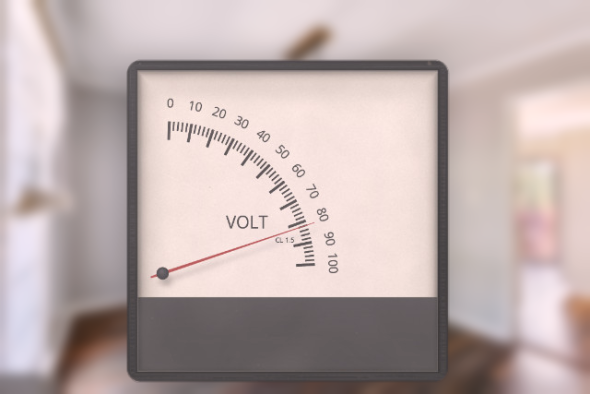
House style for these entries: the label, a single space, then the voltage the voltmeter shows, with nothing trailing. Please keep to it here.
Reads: 82 V
